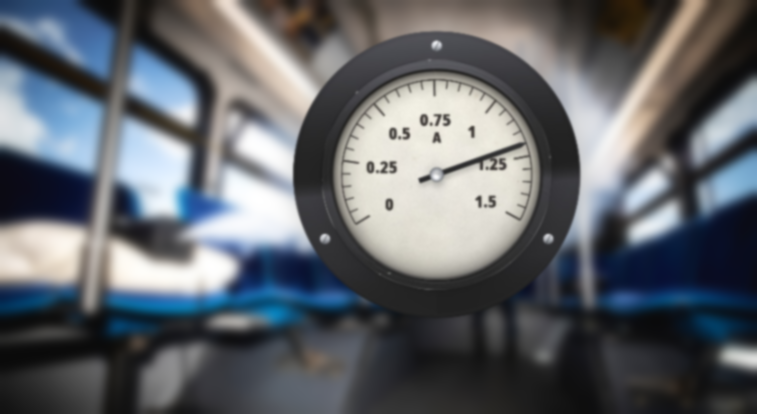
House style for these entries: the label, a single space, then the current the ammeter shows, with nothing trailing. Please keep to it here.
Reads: 1.2 A
